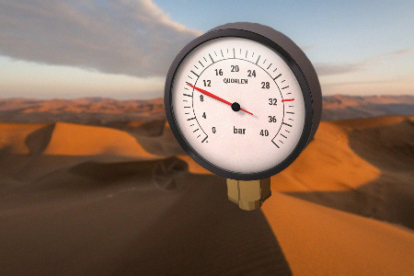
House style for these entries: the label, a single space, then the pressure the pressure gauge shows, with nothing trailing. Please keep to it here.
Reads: 10 bar
